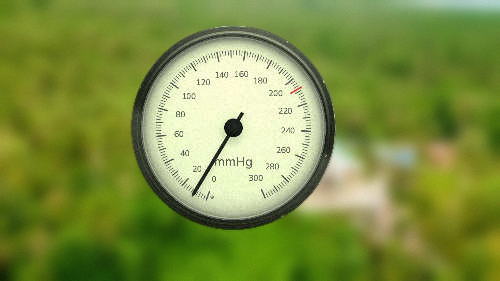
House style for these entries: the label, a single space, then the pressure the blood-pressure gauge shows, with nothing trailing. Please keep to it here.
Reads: 10 mmHg
